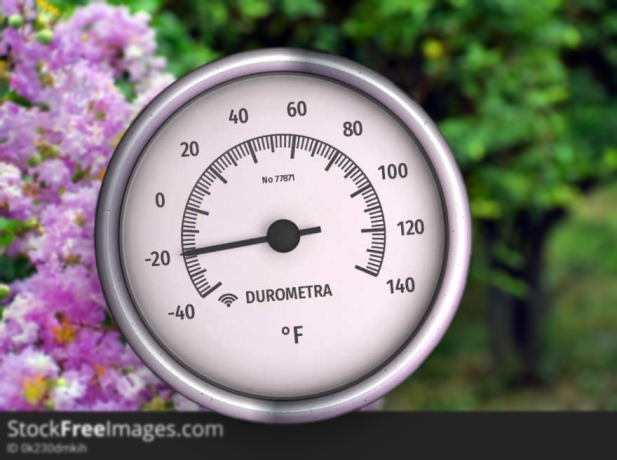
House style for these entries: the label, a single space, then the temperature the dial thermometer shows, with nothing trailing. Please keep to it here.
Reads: -20 °F
